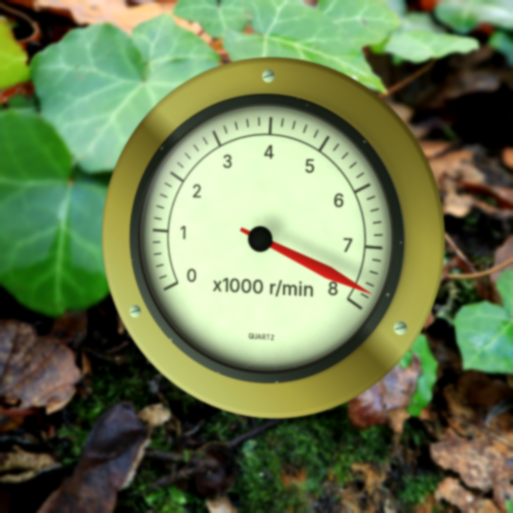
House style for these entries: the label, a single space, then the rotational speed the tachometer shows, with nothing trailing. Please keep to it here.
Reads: 7700 rpm
